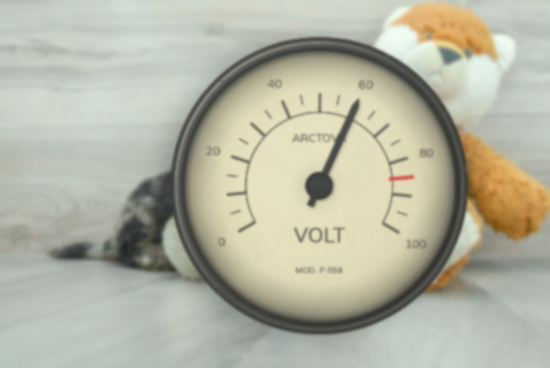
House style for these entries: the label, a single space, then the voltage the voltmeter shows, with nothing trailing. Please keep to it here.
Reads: 60 V
